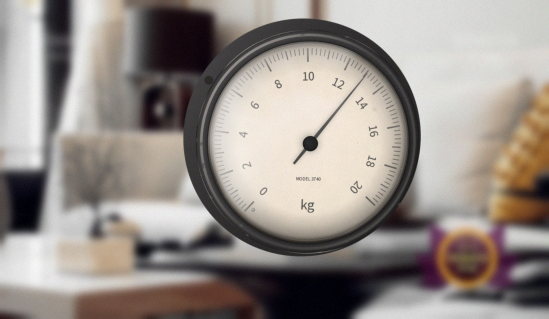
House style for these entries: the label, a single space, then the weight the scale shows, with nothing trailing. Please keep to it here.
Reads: 13 kg
